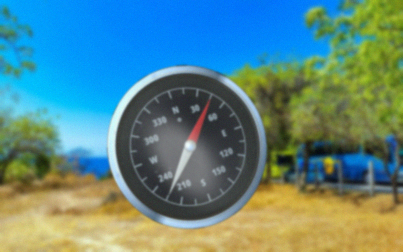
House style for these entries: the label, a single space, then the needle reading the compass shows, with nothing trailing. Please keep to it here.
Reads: 45 °
